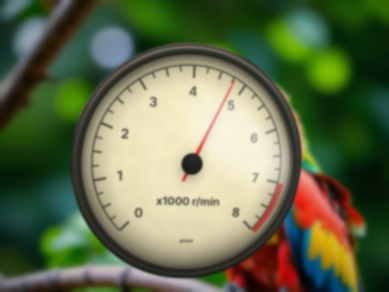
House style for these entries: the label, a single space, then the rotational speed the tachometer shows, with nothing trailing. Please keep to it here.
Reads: 4750 rpm
